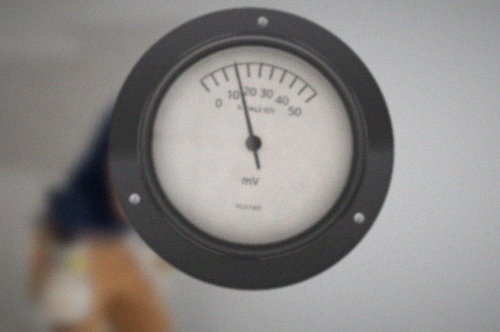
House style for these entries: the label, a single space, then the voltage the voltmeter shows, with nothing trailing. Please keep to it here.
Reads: 15 mV
